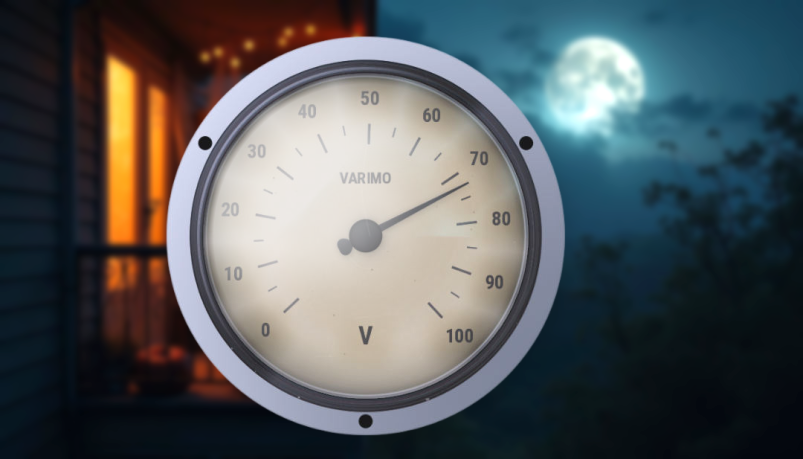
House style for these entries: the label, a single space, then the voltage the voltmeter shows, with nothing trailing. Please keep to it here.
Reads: 72.5 V
